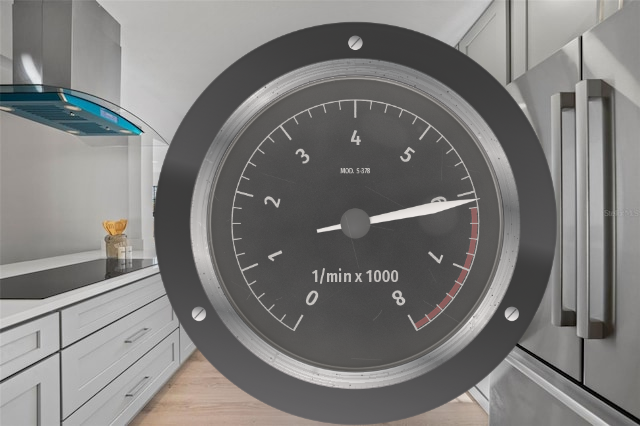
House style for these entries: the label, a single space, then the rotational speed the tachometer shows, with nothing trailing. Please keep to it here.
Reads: 6100 rpm
